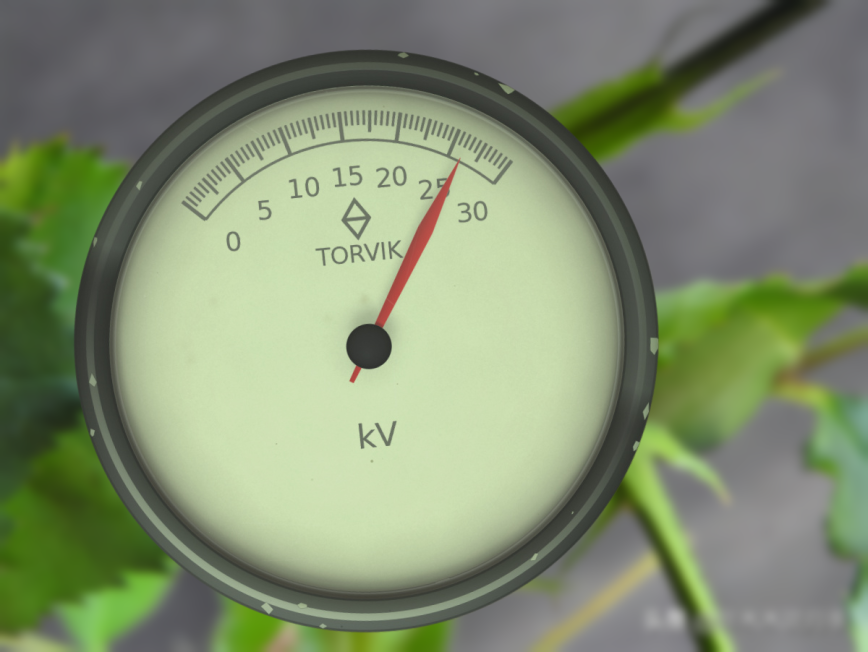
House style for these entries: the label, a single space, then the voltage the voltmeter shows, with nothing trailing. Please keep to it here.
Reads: 26 kV
